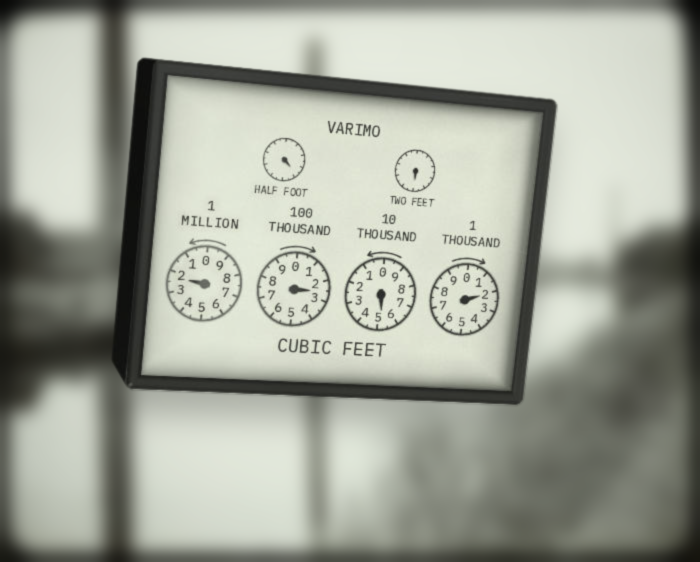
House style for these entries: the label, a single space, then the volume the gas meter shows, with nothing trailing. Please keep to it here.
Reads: 225200 ft³
